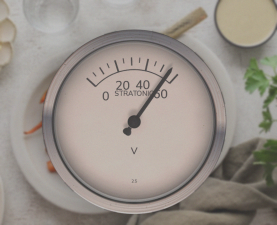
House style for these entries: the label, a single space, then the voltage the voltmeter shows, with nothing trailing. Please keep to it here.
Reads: 55 V
